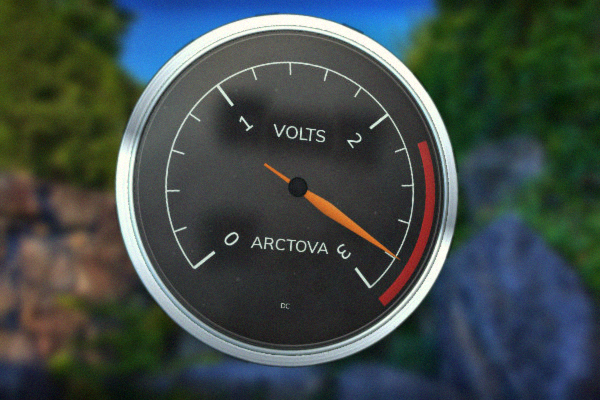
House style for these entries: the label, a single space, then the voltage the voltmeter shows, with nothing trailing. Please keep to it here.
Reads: 2.8 V
